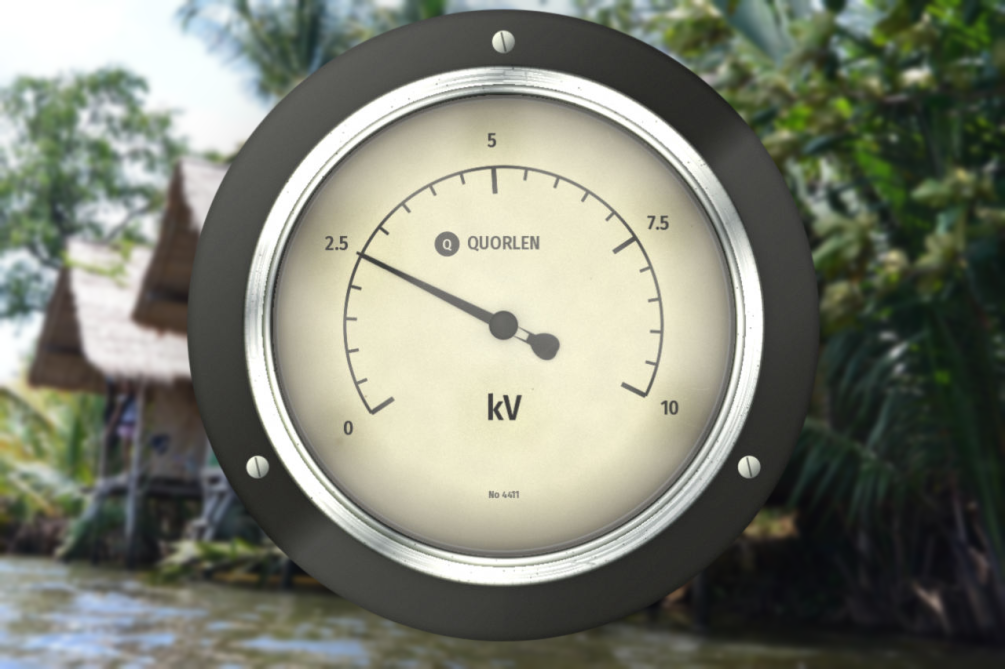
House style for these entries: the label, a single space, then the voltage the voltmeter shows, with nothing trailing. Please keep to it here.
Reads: 2.5 kV
